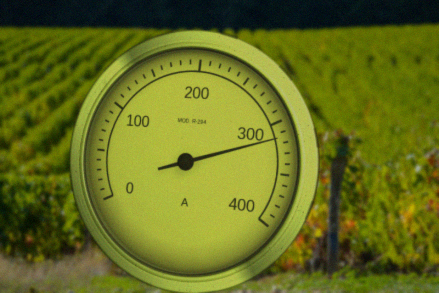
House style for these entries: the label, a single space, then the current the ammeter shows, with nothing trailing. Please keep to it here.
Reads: 315 A
